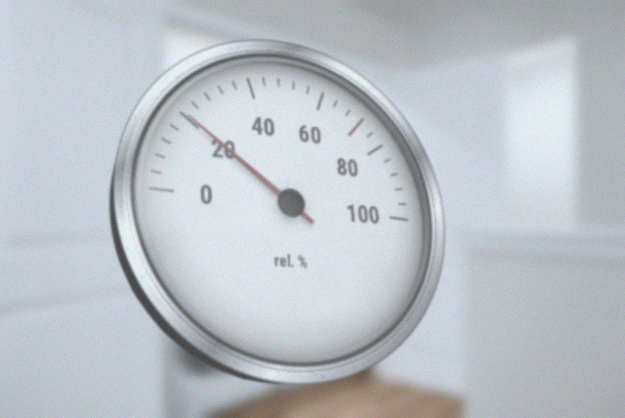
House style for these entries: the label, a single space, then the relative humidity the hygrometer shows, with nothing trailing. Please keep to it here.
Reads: 20 %
